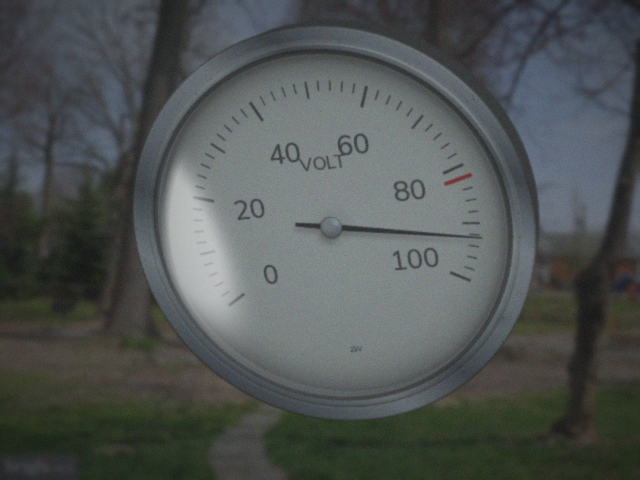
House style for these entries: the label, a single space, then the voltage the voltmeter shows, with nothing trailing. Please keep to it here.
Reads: 92 V
